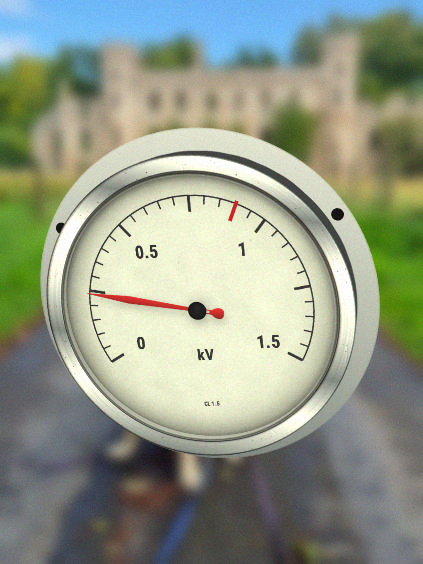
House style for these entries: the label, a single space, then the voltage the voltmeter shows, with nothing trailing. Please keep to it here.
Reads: 0.25 kV
